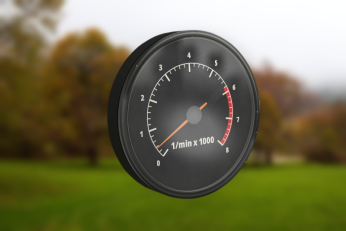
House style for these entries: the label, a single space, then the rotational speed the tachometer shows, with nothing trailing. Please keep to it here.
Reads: 400 rpm
